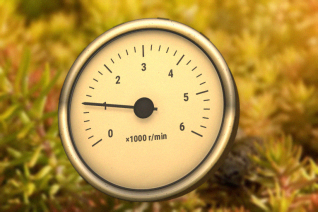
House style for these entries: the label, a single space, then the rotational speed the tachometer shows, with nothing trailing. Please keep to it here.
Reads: 1000 rpm
